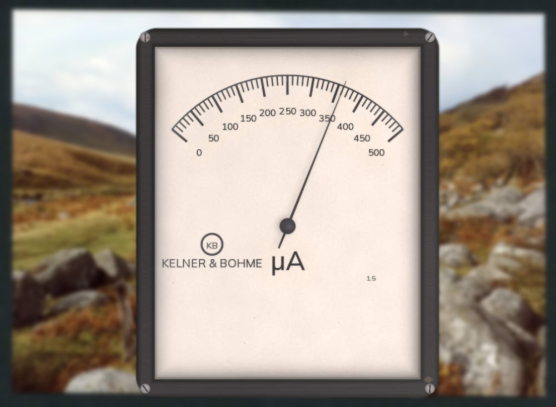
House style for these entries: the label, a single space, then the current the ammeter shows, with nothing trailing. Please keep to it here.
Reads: 360 µA
